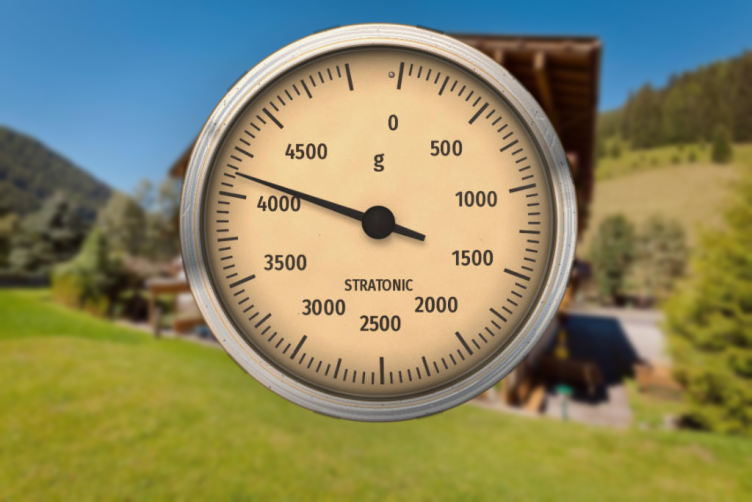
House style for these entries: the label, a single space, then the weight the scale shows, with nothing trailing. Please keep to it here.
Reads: 4125 g
